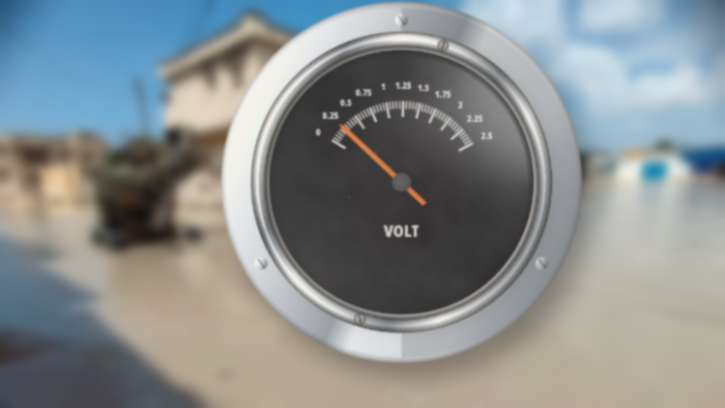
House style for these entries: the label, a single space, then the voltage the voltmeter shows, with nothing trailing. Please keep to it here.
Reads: 0.25 V
